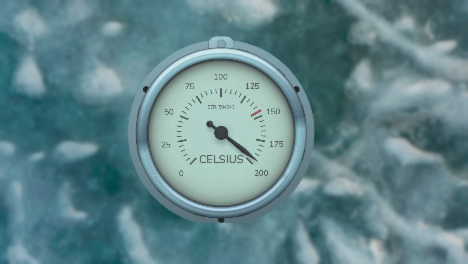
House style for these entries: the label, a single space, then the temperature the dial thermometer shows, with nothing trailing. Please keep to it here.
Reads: 195 °C
